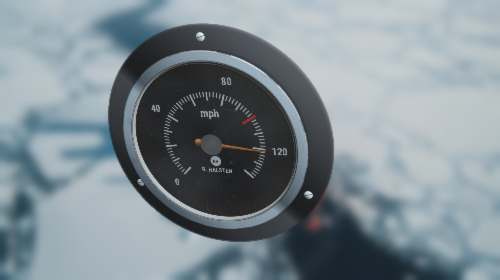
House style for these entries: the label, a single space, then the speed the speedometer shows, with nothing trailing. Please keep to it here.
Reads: 120 mph
